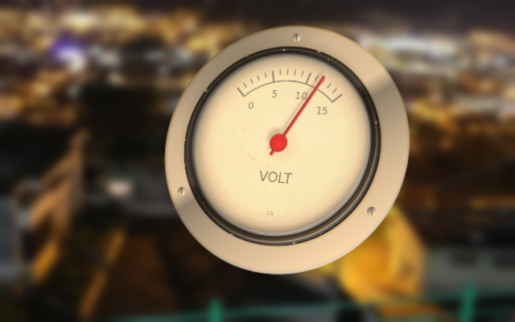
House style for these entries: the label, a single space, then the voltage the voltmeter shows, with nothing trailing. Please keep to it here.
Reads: 12 V
